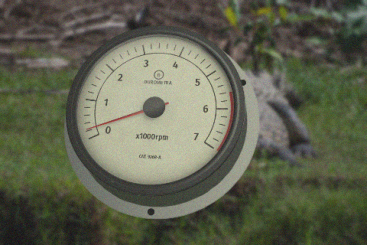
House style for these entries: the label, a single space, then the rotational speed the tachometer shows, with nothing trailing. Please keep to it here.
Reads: 200 rpm
